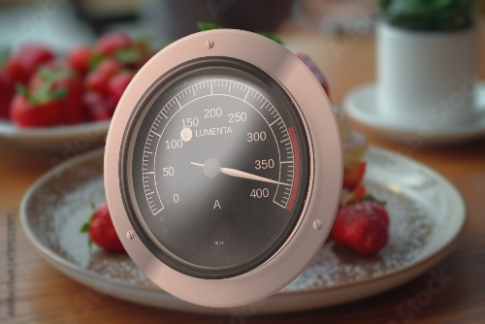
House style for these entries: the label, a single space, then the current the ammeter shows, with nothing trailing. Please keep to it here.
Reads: 375 A
